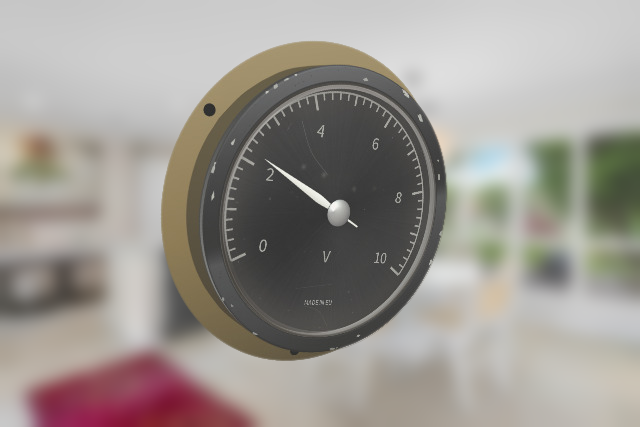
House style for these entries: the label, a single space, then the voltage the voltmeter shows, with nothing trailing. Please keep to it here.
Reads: 2.2 V
